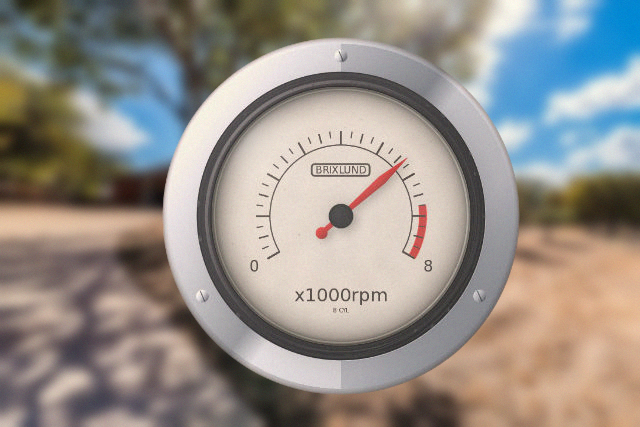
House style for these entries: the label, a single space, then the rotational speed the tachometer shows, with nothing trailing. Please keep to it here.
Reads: 5625 rpm
